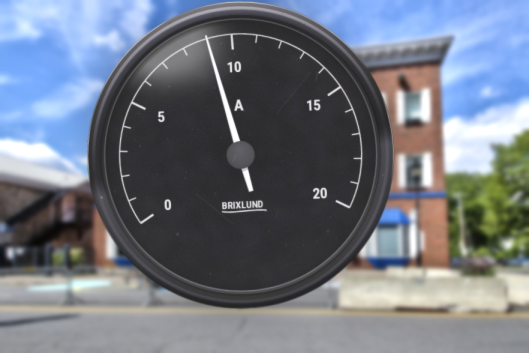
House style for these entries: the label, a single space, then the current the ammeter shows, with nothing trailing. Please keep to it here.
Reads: 9 A
